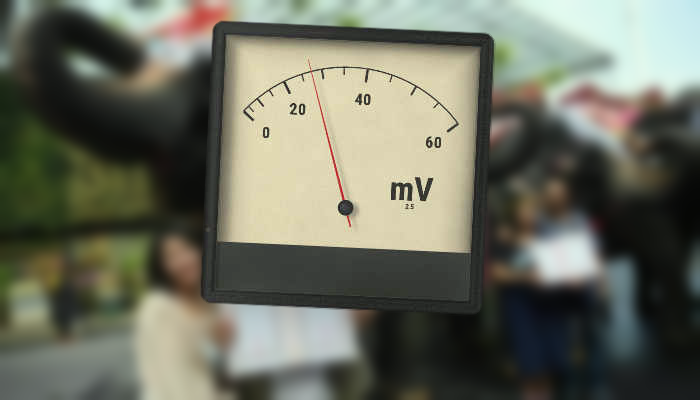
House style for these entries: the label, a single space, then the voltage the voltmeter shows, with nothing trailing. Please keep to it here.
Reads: 27.5 mV
